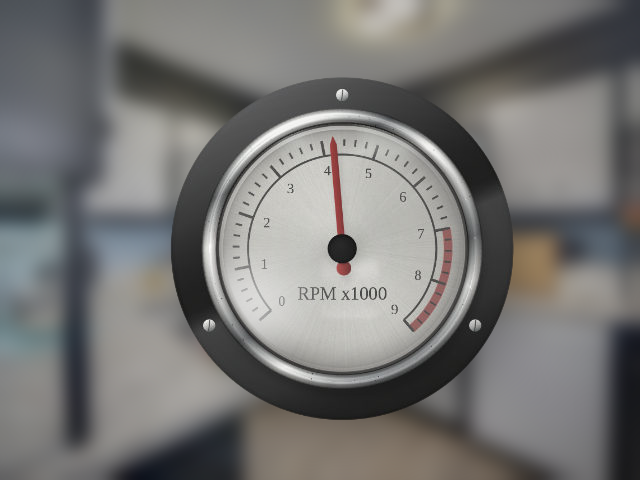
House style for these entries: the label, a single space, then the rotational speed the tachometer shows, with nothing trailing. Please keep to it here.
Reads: 4200 rpm
